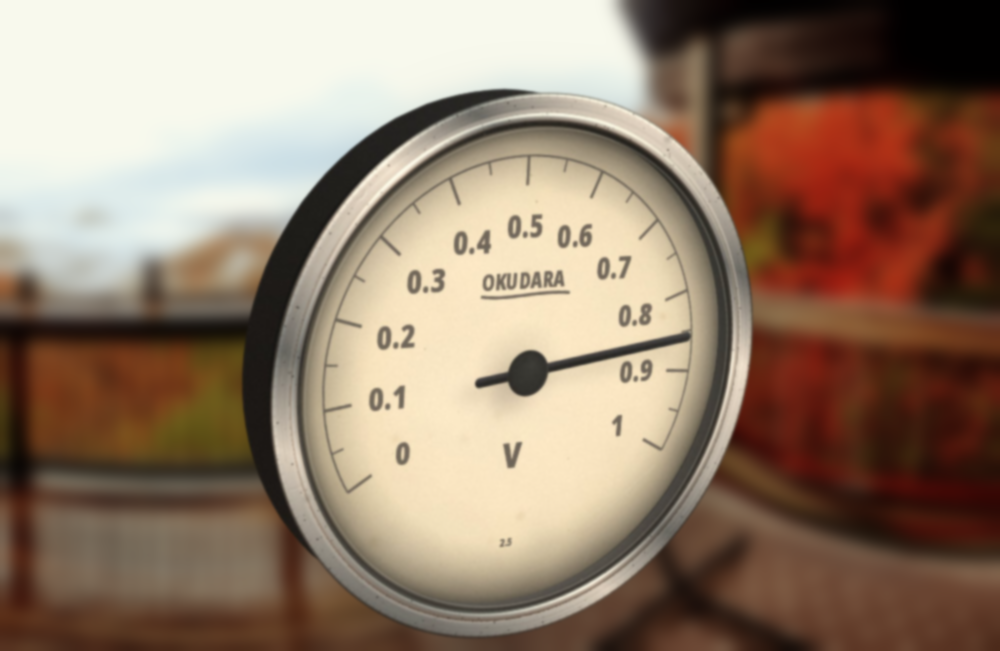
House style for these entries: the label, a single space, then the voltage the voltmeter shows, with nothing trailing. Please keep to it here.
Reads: 0.85 V
